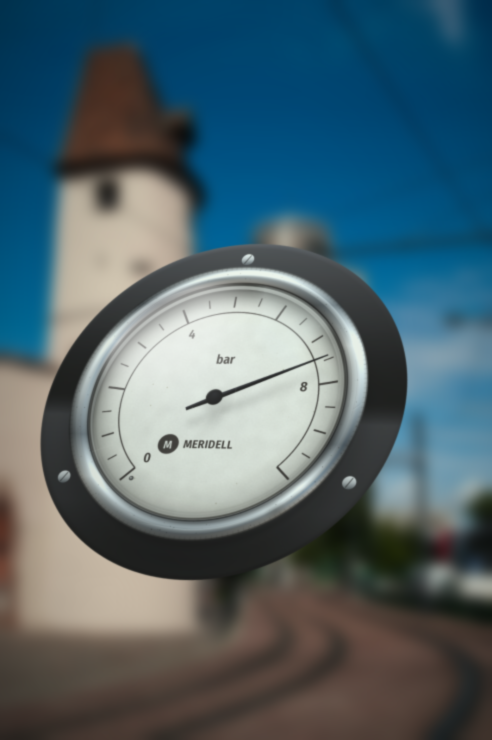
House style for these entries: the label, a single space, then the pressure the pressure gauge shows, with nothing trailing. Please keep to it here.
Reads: 7.5 bar
